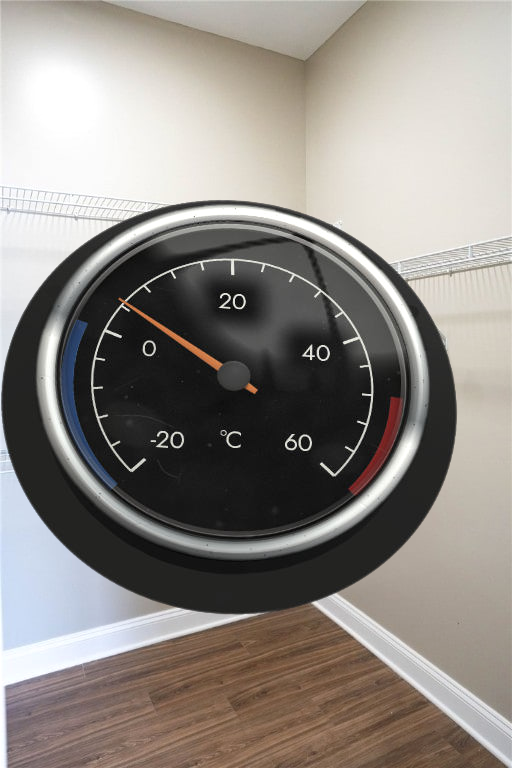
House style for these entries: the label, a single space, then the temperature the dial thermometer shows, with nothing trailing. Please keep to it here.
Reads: 4 °C
